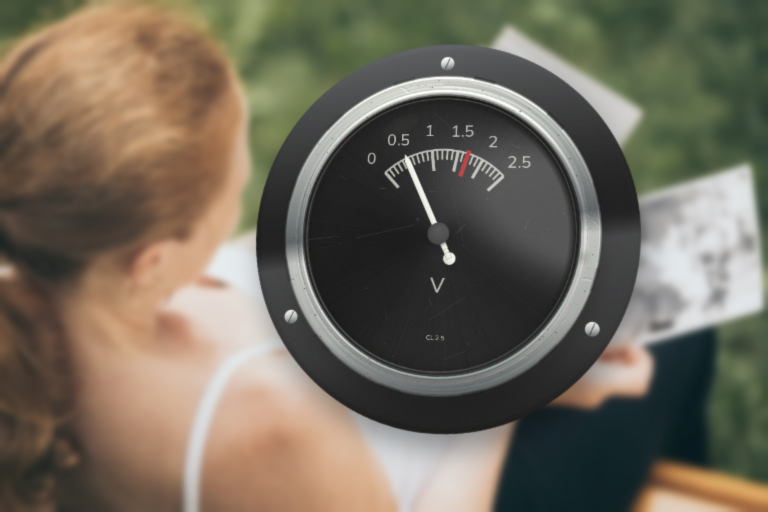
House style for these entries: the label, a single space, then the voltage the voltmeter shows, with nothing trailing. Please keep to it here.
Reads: 0.5 V
